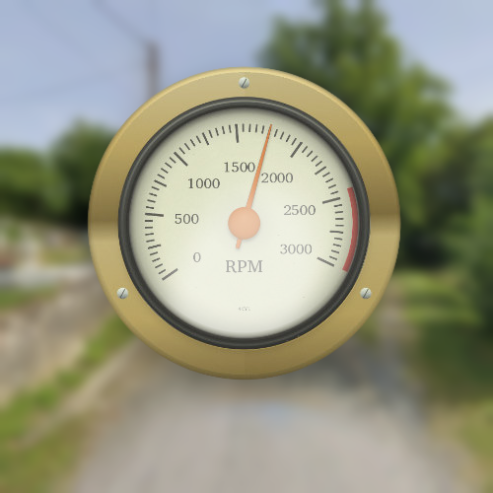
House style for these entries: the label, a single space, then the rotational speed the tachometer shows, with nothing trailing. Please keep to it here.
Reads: 1750 rpm
